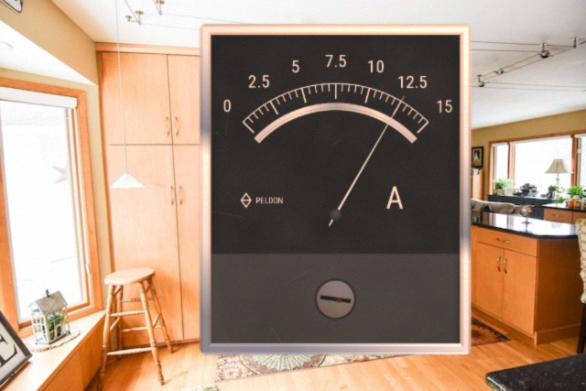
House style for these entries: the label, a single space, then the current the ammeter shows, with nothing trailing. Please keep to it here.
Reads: 12.5 A
